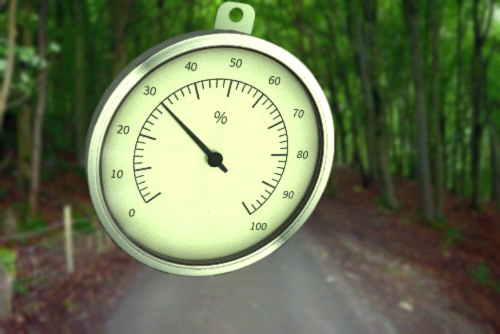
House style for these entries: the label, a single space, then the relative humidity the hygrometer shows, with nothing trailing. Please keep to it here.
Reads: 30 %
